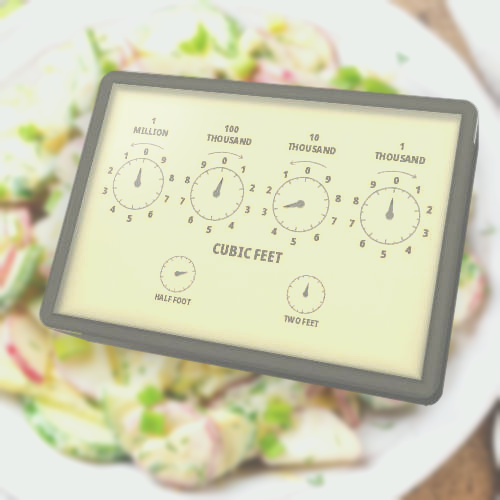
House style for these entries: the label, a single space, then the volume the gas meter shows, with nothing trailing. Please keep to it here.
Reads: 3000 ft³
